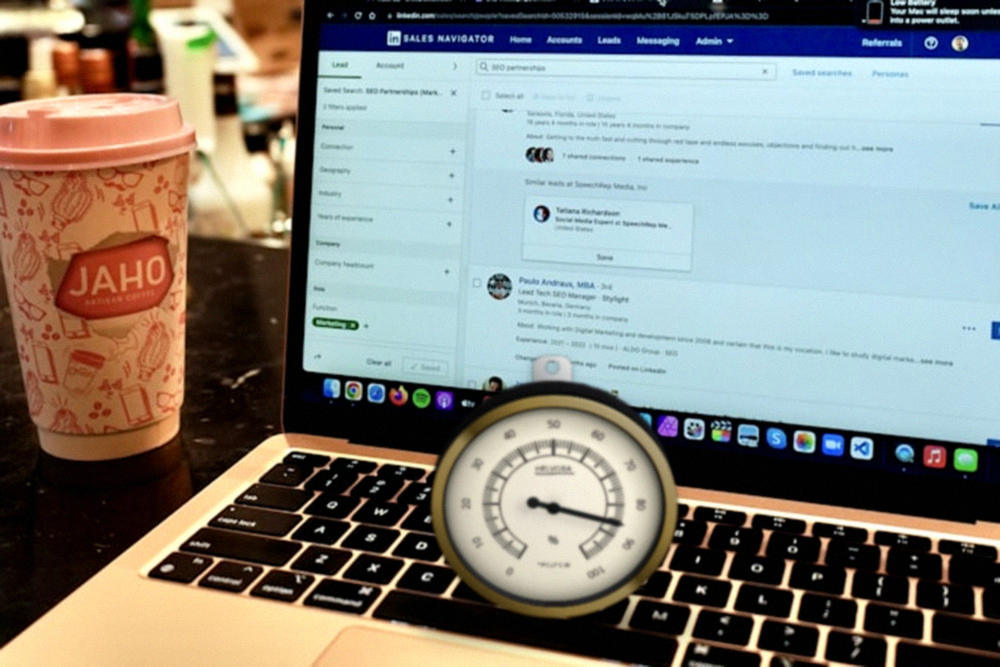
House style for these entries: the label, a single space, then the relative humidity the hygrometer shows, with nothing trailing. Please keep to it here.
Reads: 85 %
